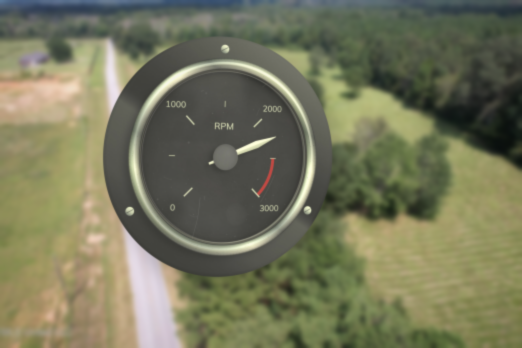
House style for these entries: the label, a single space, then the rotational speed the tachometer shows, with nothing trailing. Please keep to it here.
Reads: 2250 rpm
